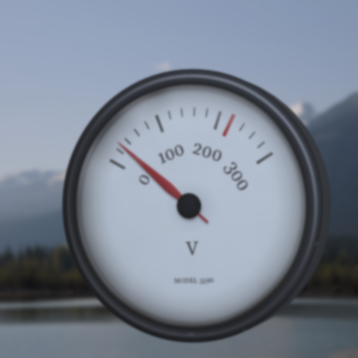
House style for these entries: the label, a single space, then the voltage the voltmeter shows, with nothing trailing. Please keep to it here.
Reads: 30 V
